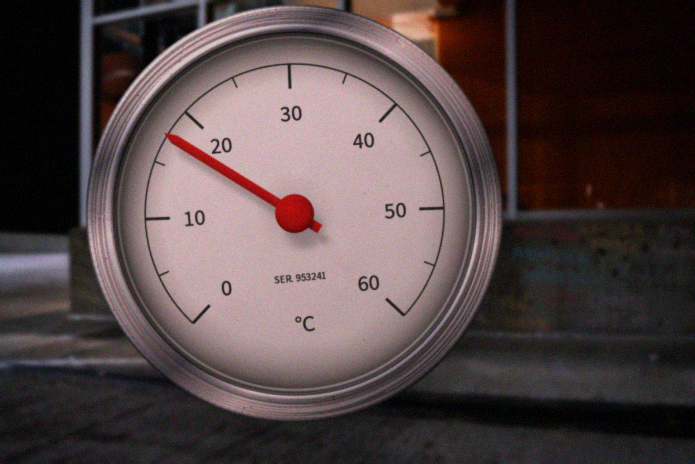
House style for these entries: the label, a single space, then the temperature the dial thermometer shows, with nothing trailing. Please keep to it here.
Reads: 17.5 °C
